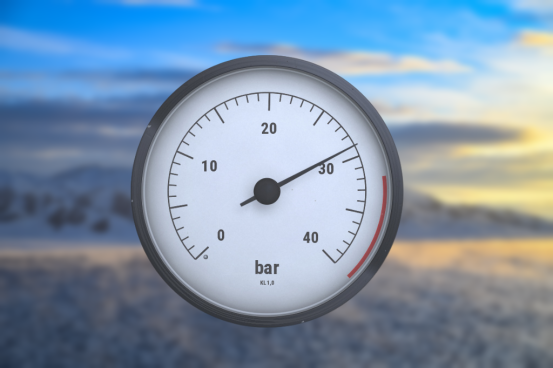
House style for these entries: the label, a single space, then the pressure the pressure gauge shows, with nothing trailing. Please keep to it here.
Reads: 29 bar
